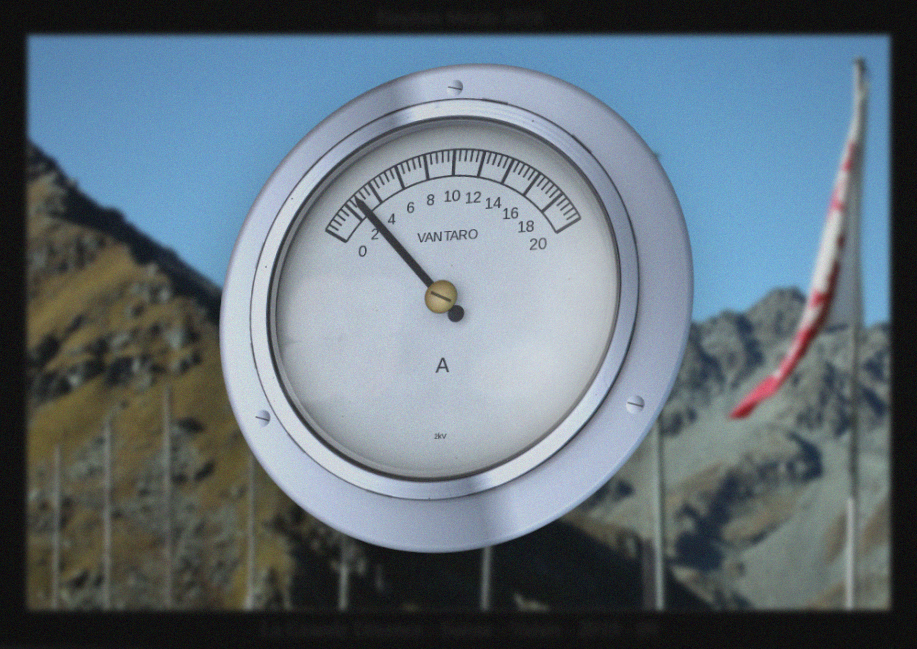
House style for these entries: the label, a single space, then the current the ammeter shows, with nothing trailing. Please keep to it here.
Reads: 2.8 A
